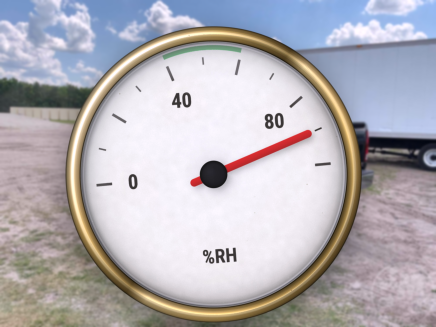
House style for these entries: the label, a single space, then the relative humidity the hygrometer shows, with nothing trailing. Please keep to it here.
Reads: 90 %
